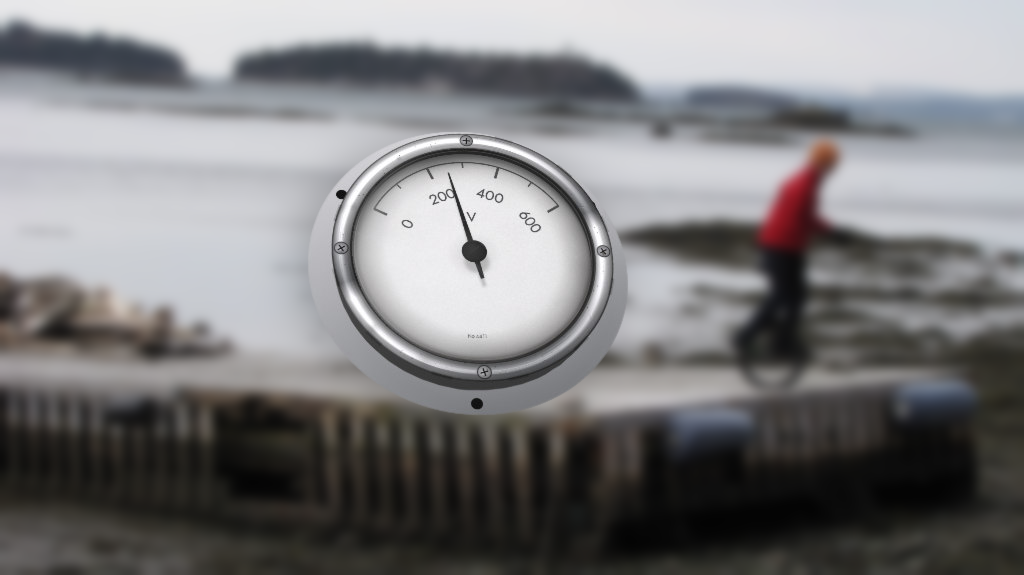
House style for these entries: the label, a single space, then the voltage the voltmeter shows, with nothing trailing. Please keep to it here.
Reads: 250 V
